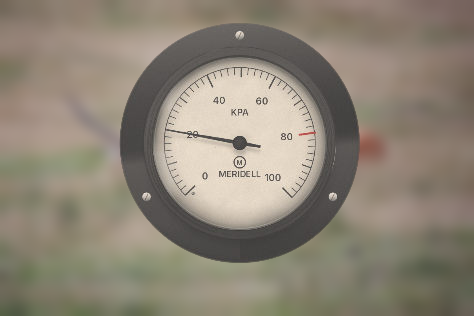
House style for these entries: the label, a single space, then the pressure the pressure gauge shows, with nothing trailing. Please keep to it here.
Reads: 20 kPa
